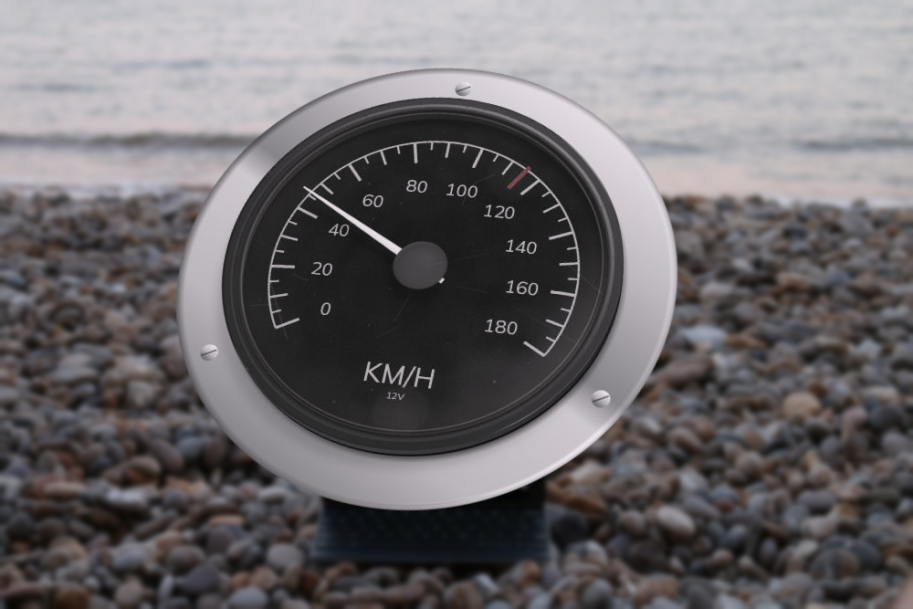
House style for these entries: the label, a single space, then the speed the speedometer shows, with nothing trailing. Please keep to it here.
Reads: 45 km/h
